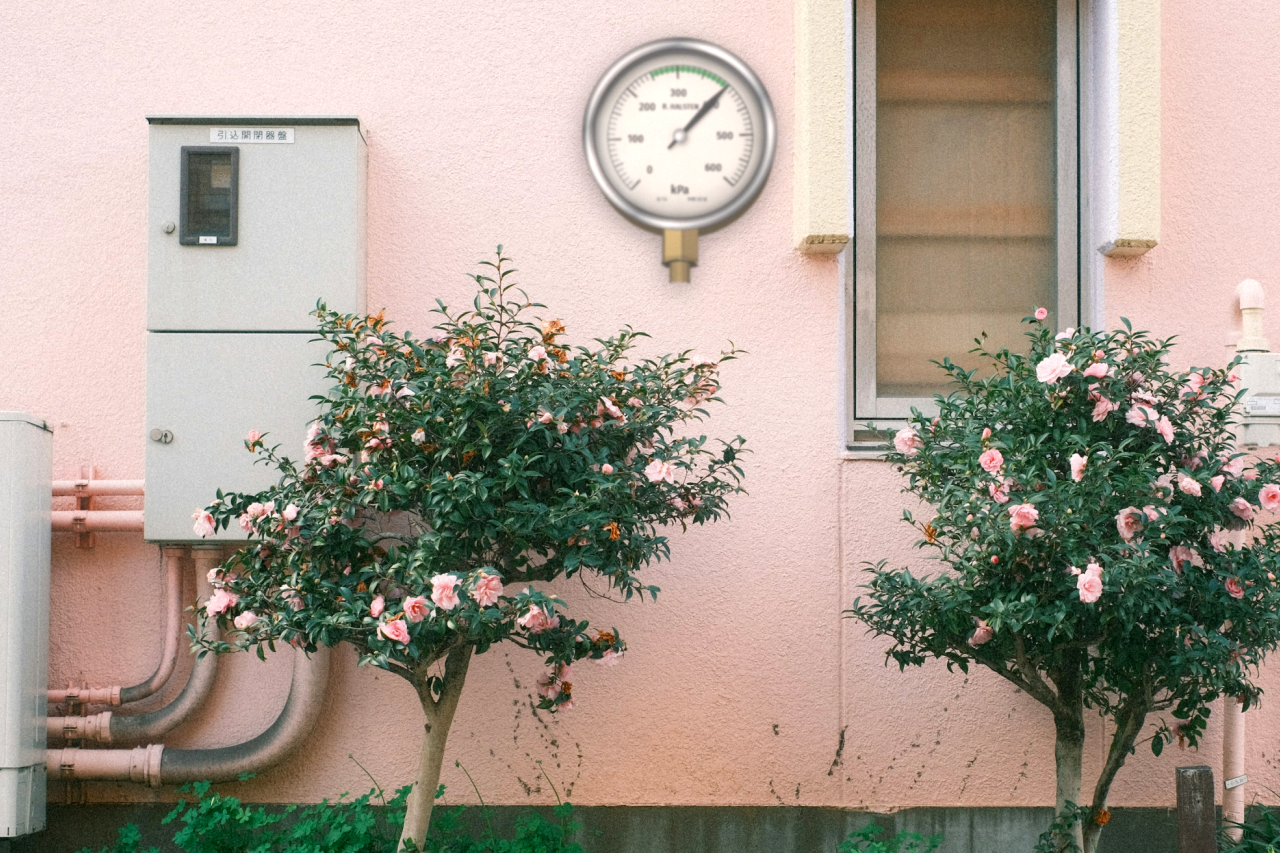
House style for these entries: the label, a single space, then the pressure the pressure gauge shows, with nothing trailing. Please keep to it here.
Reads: 400 kPa
